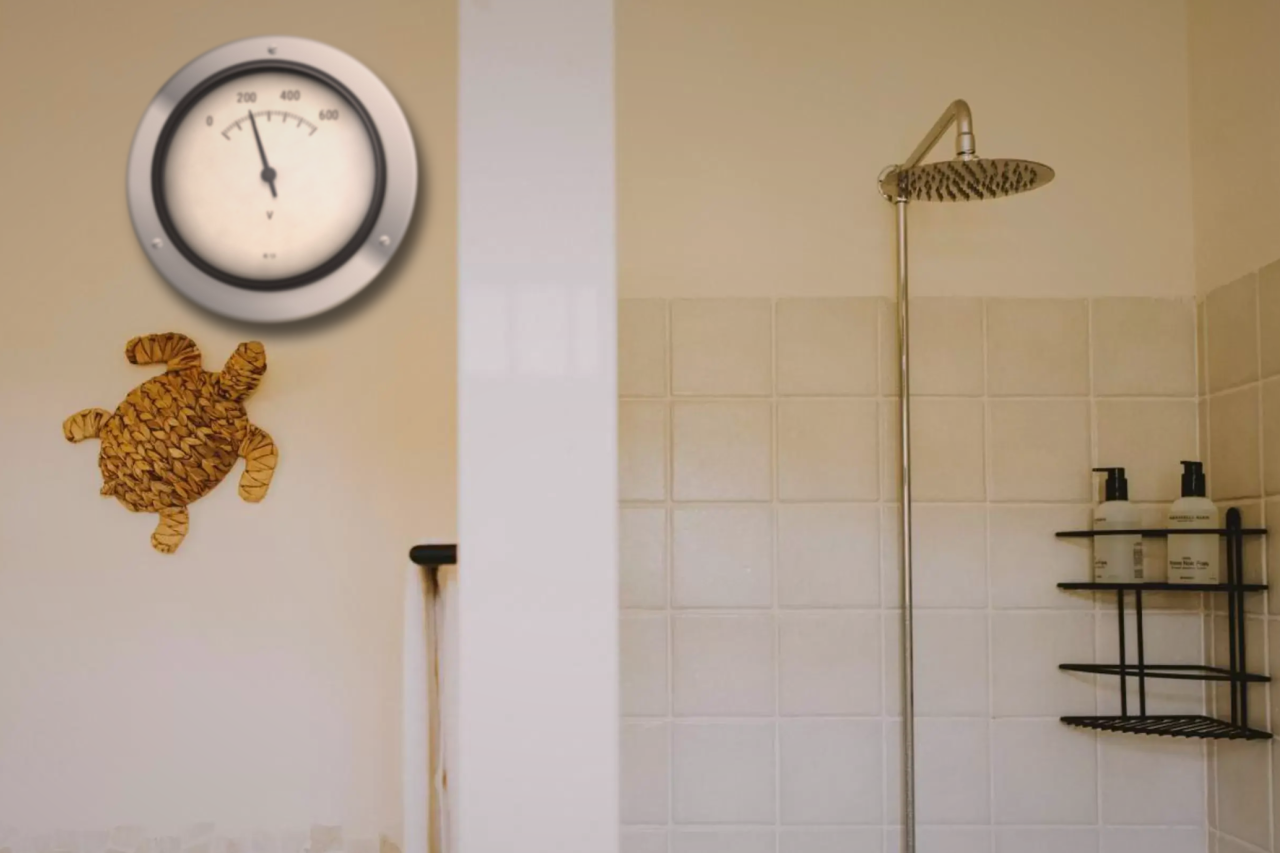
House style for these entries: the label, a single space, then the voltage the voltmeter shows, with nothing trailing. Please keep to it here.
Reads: 200 V
